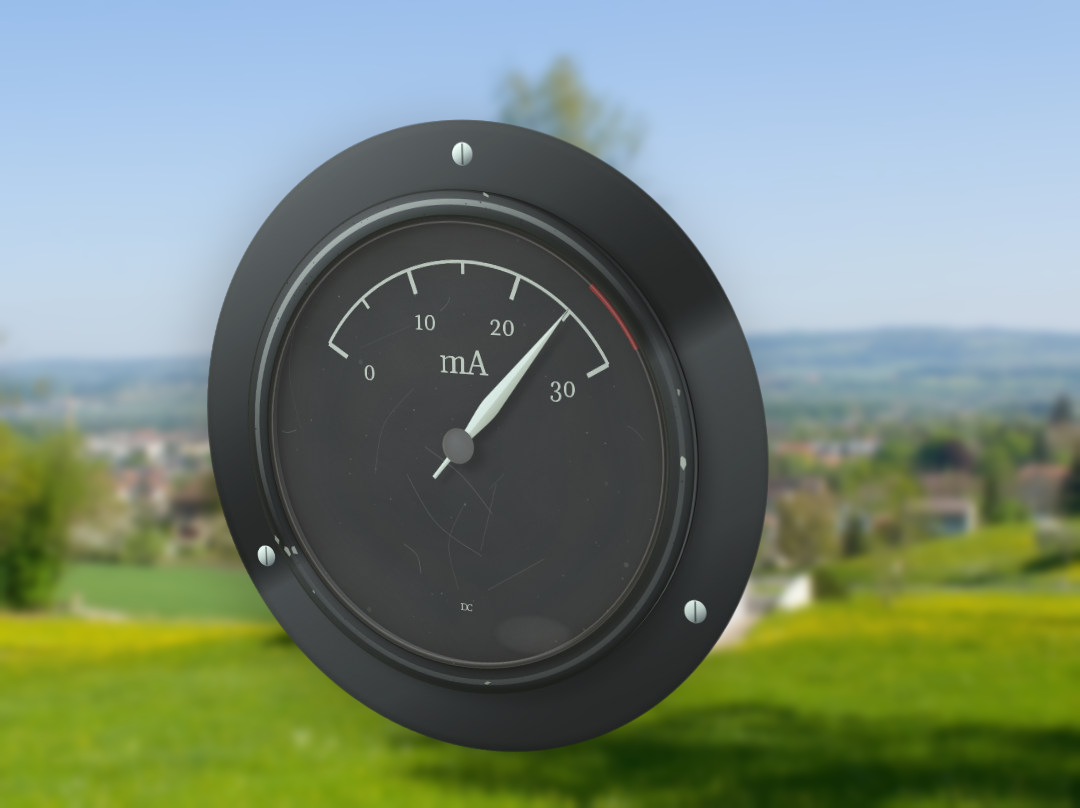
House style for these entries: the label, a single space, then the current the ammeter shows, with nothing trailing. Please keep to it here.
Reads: 25 mA
